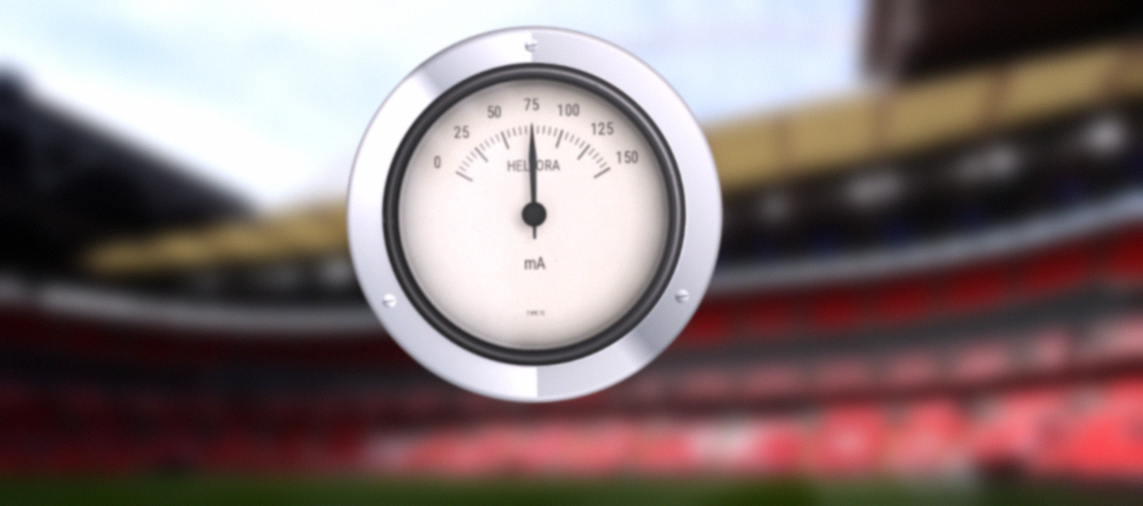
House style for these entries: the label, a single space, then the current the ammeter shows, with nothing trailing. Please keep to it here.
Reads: 75 mA
